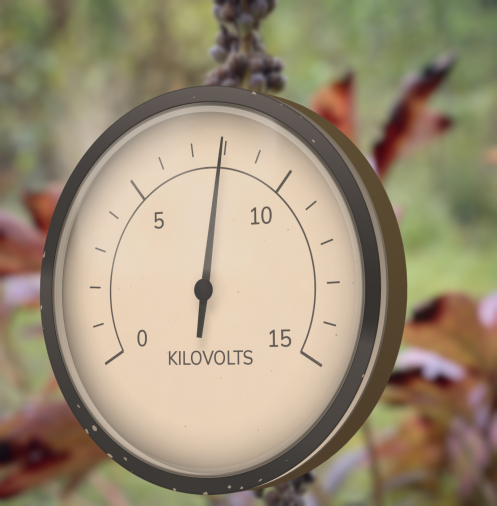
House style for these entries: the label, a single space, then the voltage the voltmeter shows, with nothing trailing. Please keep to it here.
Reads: 8 kV
